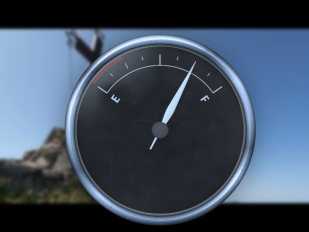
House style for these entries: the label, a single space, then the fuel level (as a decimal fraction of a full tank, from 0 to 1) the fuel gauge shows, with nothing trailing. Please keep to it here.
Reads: 0.75
